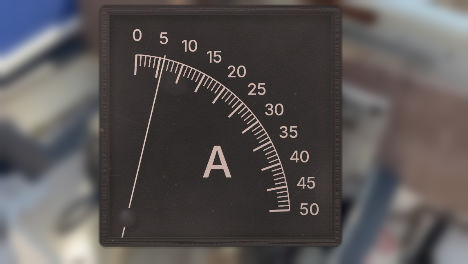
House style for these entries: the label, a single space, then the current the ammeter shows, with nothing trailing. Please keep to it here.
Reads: 6 A
